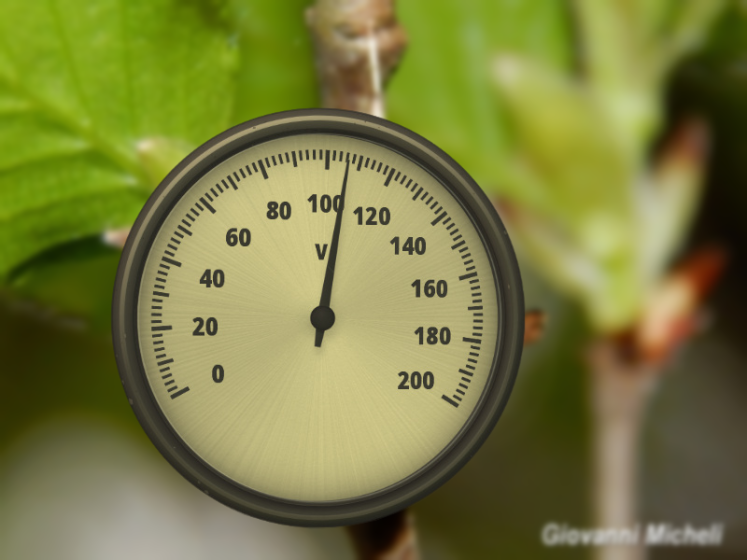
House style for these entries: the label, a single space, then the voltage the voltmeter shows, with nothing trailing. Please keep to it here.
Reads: 106 V
